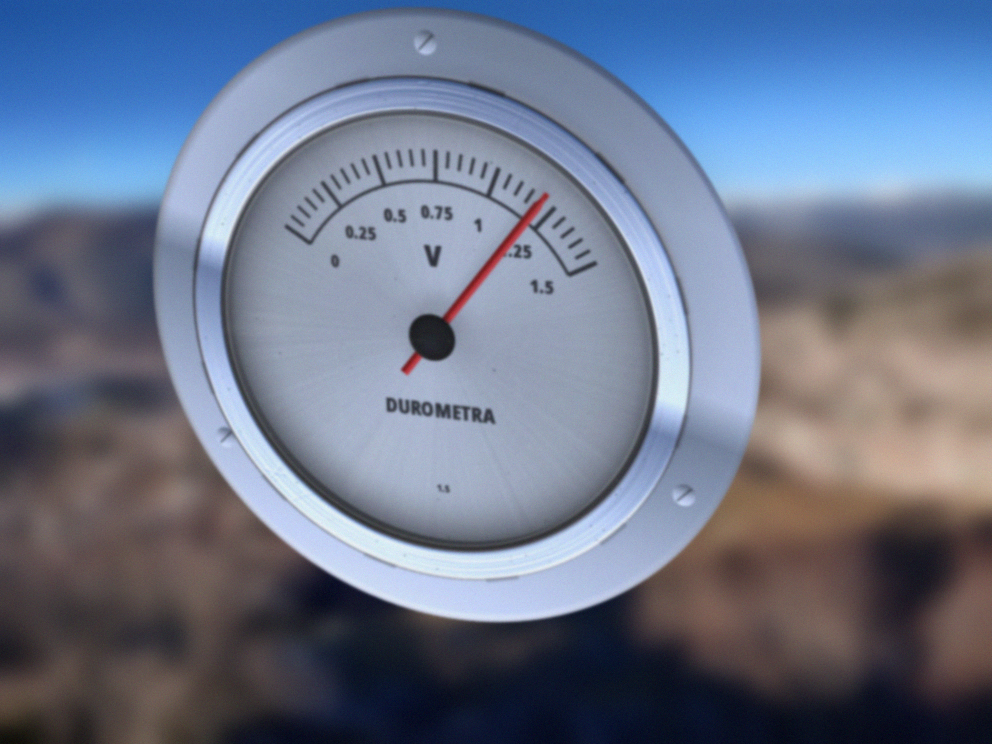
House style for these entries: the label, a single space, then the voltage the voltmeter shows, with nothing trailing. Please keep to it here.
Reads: 1.2 V
